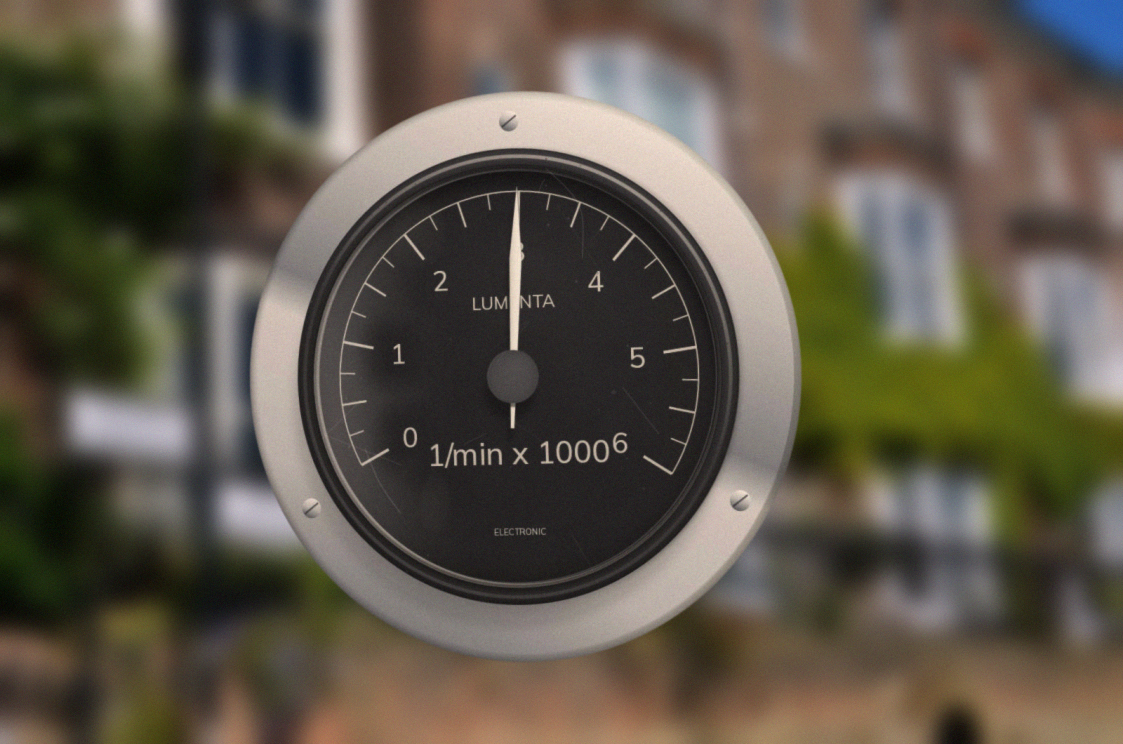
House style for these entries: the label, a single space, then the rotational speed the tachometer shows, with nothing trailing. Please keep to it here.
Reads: 3000 rpm
